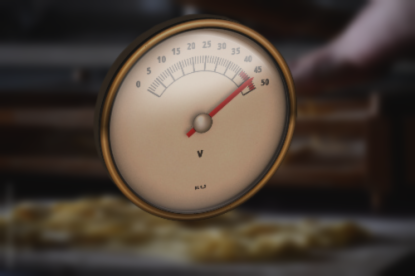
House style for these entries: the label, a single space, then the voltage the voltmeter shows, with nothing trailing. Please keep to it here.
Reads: 45 V
